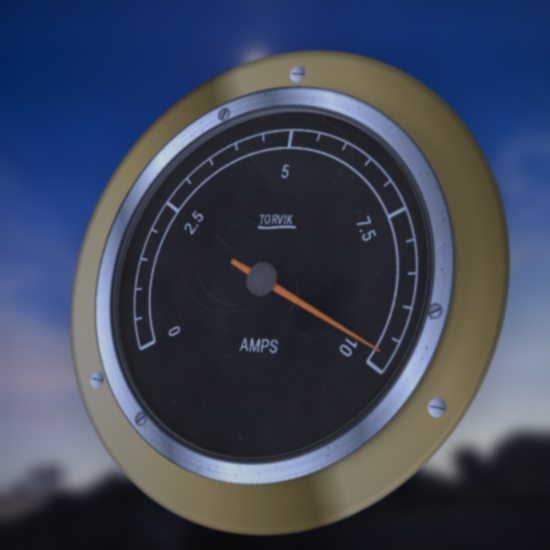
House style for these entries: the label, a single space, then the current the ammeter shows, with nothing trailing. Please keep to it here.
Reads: 9.75 A
